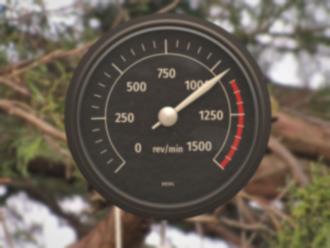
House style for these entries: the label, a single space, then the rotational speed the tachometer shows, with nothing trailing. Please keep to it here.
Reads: 1050 rpm
